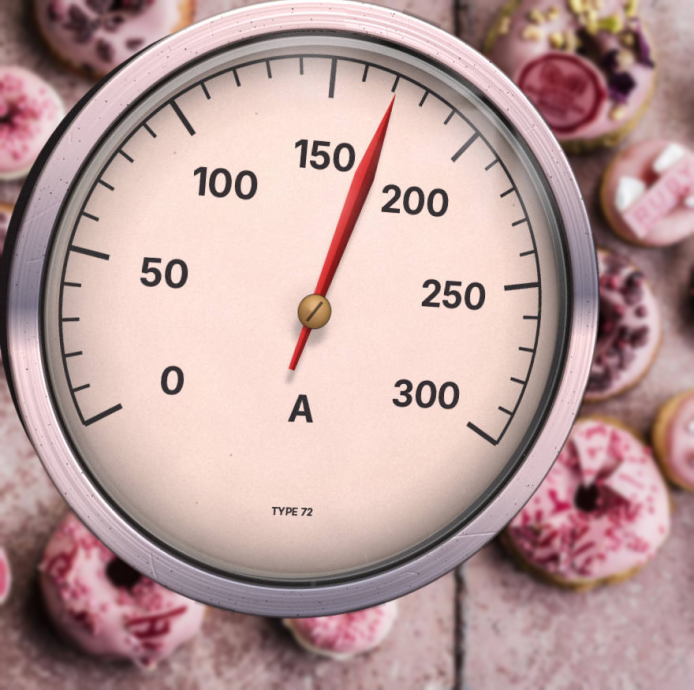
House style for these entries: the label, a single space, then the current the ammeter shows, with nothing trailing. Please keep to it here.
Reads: 170 A
